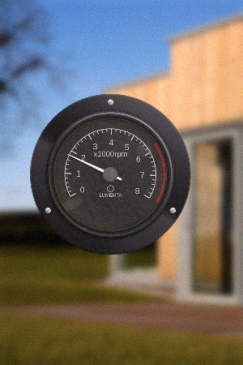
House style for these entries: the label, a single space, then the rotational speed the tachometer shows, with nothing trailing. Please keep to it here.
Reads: 1800 rpm
